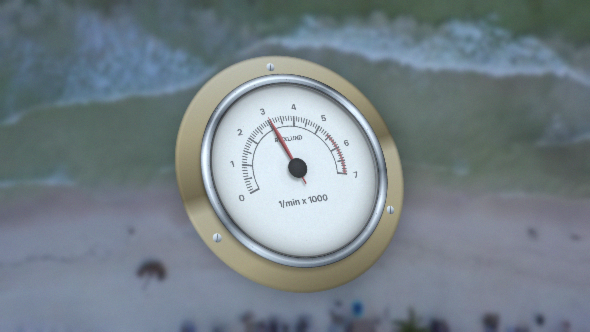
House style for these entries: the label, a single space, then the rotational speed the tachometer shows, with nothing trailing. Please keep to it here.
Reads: 3000 rpm
